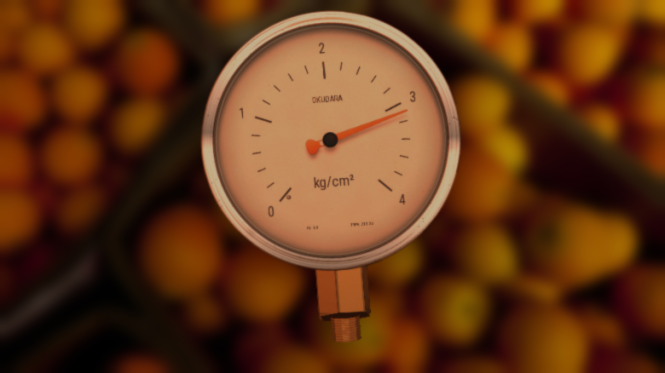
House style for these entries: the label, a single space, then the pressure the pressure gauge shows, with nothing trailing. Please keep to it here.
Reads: 3.1 kg/cm²
